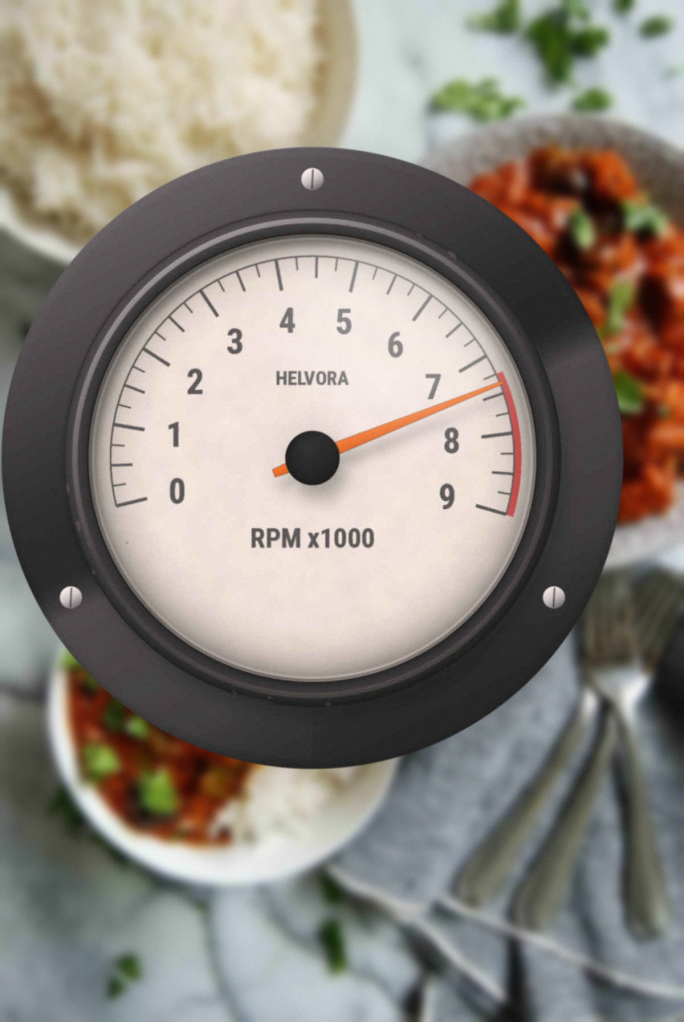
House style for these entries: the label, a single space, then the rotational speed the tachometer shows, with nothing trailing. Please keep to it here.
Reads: 7375 rpm
